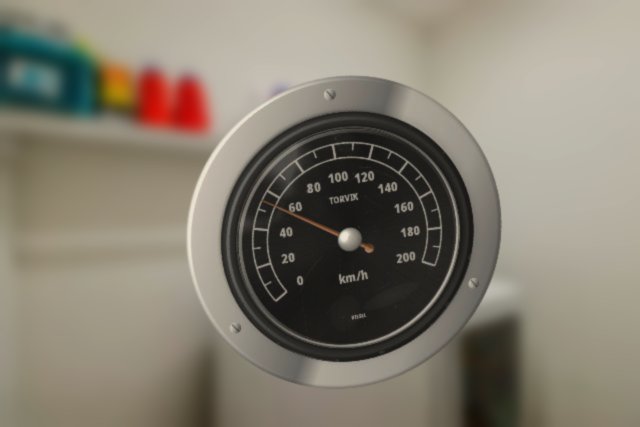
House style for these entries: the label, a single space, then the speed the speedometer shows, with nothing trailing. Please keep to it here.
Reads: 55 km/h
